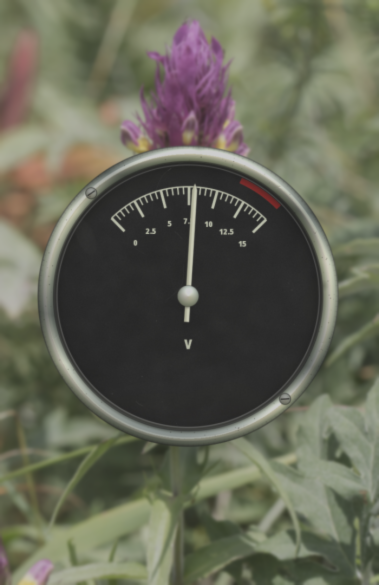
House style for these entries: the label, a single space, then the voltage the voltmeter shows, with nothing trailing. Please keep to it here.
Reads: 8 V
